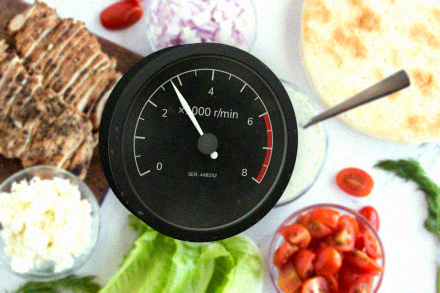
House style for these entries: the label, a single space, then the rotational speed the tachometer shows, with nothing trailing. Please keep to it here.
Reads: 2750 rpm
